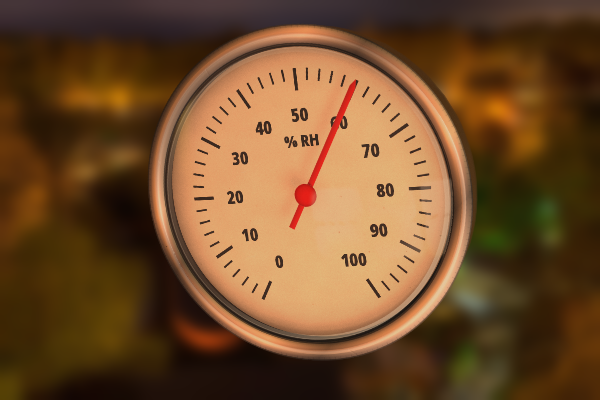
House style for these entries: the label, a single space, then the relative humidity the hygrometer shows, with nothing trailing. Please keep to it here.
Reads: 60 %
